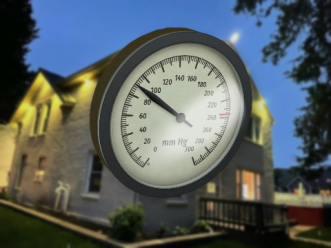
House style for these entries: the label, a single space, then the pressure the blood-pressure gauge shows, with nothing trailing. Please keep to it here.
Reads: 90 mmHg
